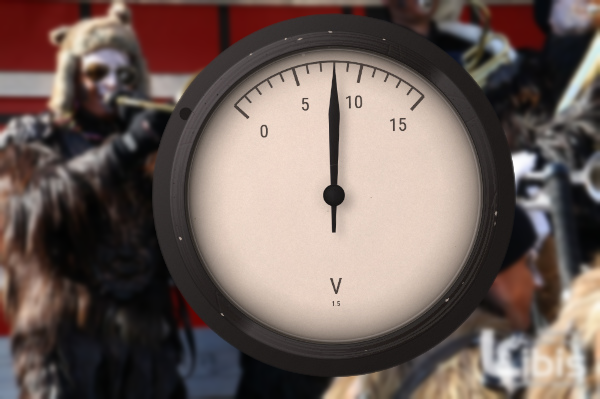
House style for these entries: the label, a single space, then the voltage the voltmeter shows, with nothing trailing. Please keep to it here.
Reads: 8 V
